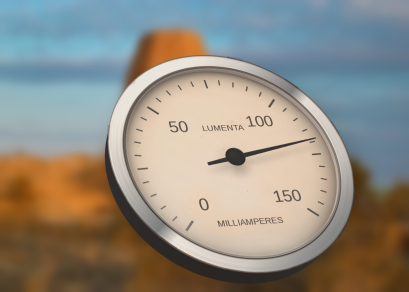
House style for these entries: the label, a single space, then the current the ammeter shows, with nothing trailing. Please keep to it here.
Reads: 120 mA
